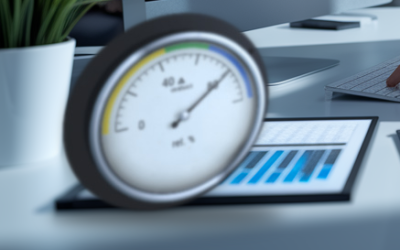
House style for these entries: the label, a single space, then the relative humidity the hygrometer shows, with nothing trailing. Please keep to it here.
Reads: 80 %
